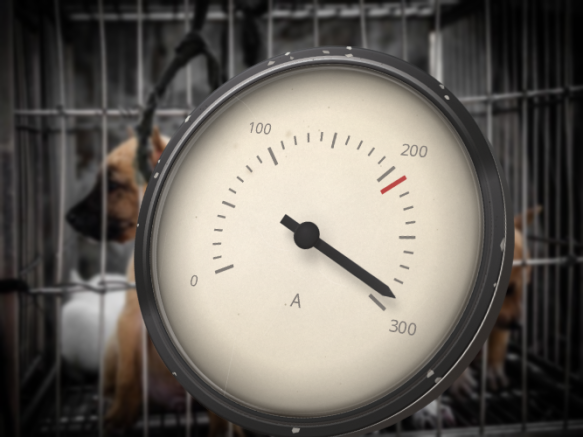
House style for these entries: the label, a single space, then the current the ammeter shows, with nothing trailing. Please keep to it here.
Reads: 290 A
